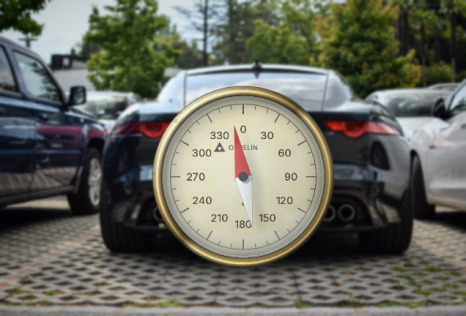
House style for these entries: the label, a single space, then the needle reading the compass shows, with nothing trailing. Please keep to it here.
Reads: 350 °
